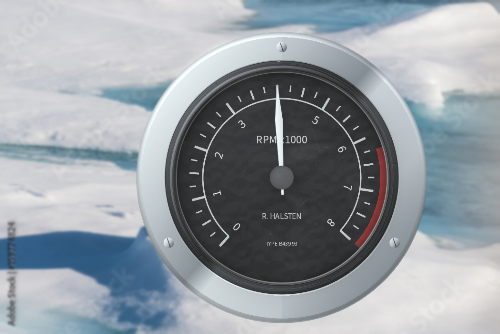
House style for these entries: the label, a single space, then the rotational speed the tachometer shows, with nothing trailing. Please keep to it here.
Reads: 4000 rpm
